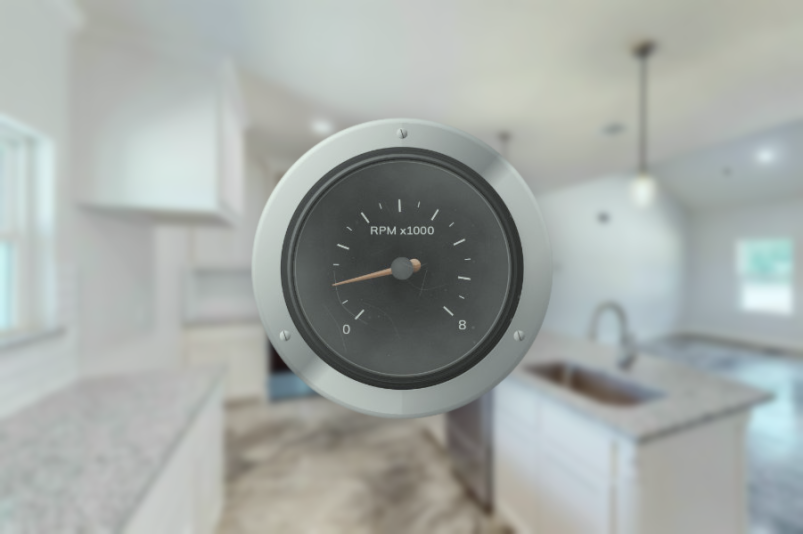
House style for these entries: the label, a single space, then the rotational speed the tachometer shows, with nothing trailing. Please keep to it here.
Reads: 1000 rpm
